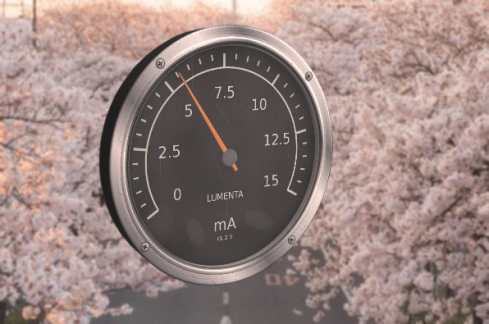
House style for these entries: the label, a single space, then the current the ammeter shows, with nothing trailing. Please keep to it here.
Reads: 5.5 mA
